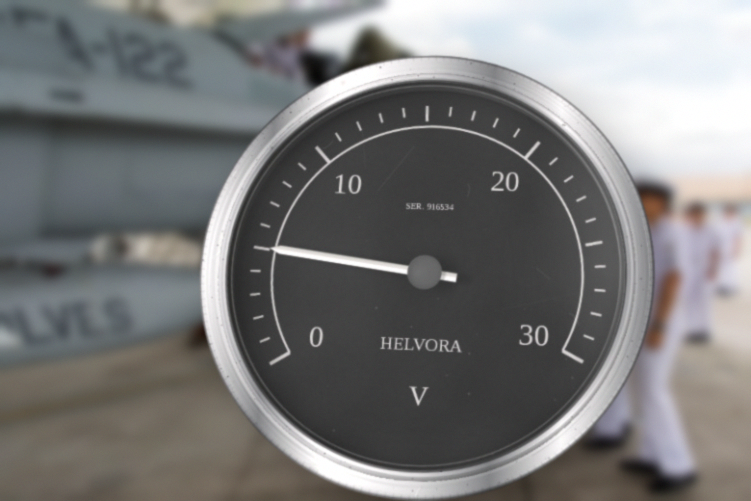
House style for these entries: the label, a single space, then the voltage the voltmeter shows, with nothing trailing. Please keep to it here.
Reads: 5 V
